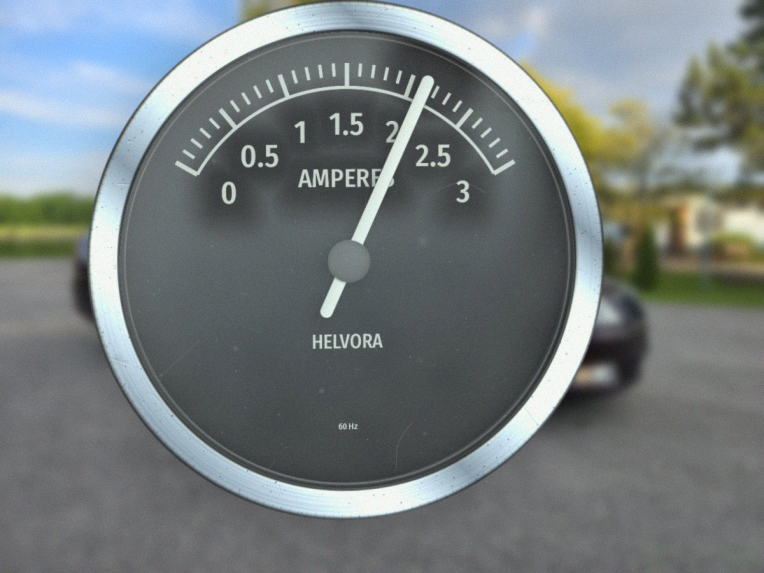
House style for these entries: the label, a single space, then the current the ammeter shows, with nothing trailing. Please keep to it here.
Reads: 2.1 A
